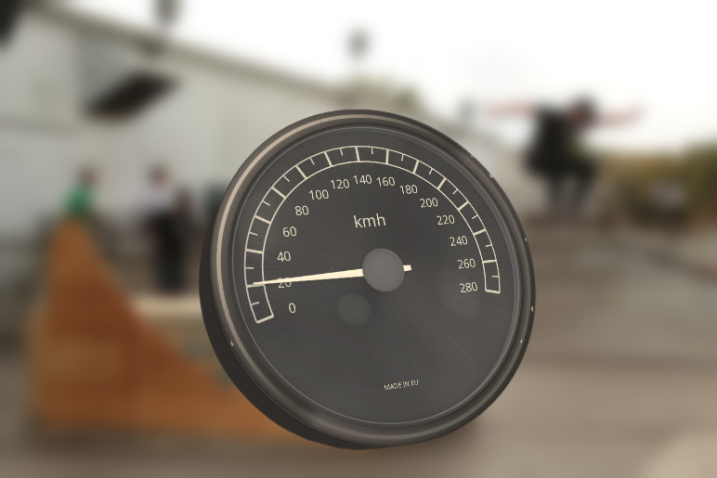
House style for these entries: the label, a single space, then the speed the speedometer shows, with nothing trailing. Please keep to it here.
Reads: 20 km/h
